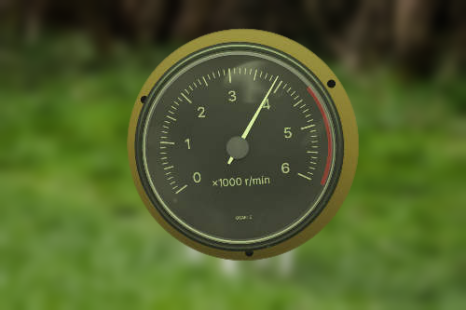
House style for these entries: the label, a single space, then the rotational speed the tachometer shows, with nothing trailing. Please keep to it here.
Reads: 3900 rpm
